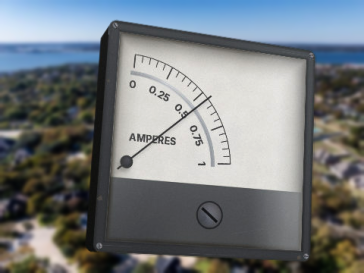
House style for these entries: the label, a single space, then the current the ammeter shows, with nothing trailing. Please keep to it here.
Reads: 0.55 A
